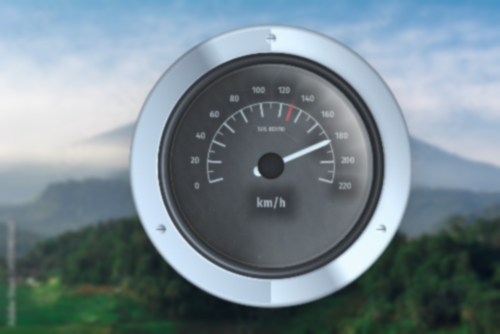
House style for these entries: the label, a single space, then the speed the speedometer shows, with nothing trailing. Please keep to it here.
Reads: 180 km/h
